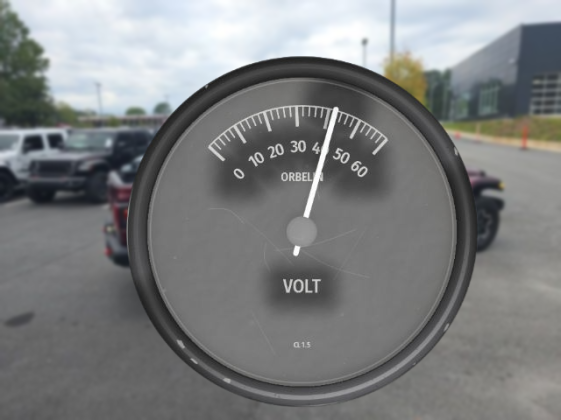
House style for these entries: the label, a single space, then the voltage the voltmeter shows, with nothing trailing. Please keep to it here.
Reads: 42 V
